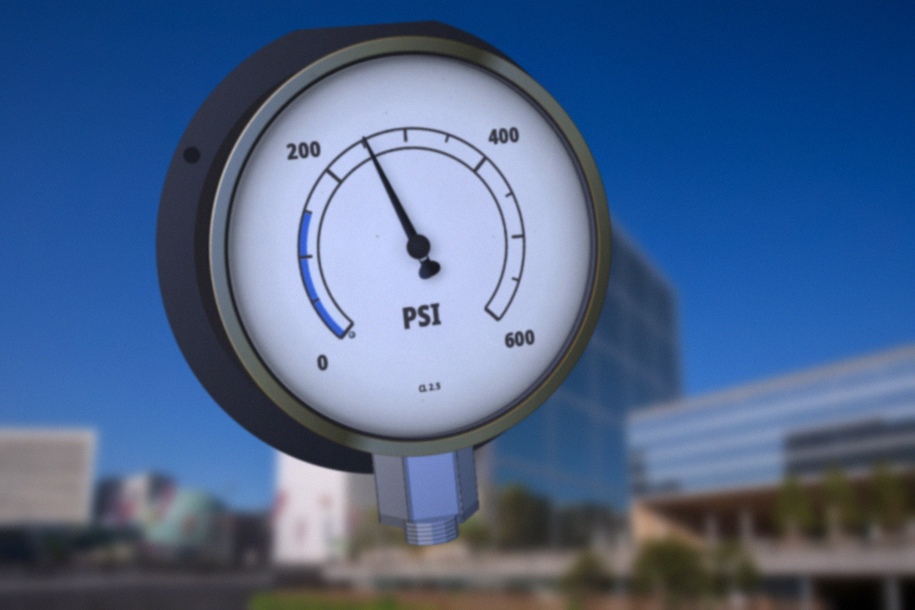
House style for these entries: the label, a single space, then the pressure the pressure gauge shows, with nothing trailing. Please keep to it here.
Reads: 250 psi
